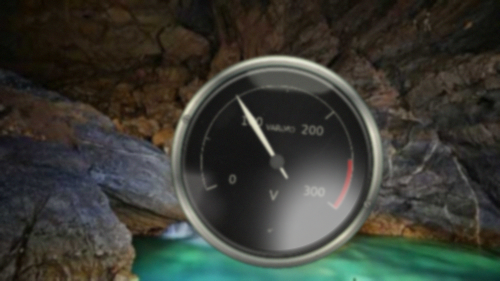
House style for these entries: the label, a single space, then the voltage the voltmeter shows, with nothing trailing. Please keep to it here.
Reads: 100 V
